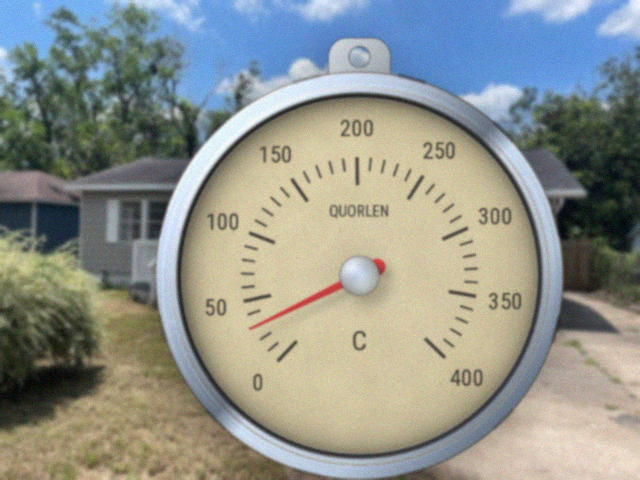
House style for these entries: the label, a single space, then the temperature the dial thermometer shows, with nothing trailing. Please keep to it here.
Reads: 30 °C
